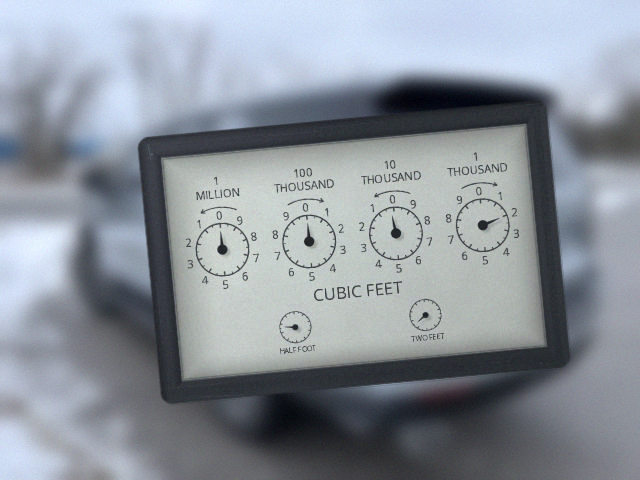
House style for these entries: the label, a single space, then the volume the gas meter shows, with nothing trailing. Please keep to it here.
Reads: 200 ft³
